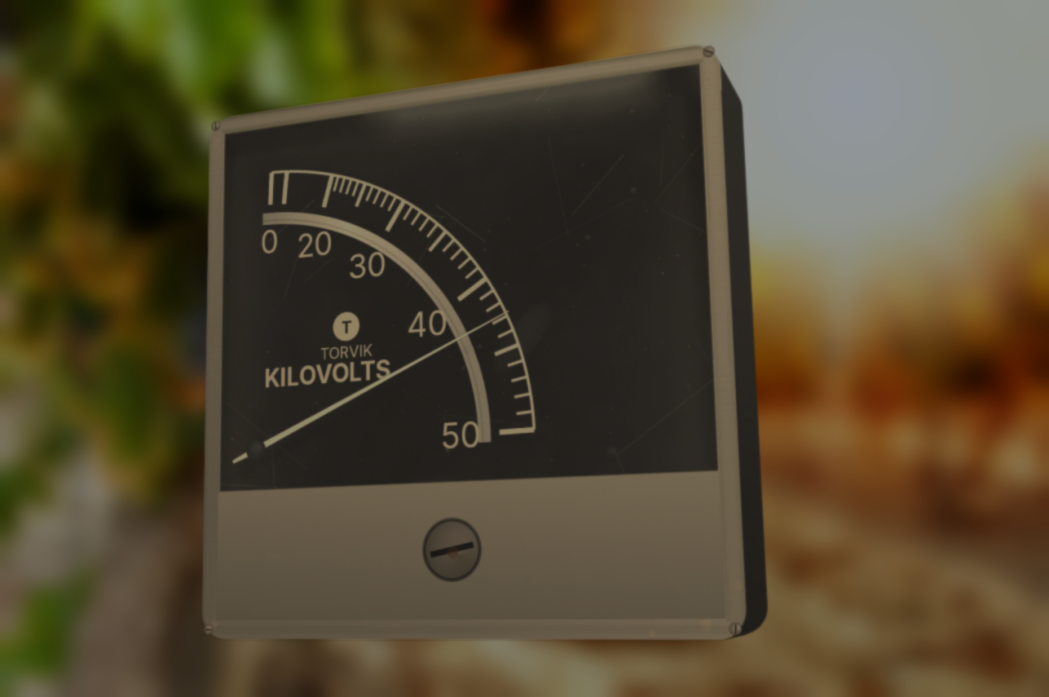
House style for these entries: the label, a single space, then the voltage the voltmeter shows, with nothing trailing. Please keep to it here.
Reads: 43 kV
